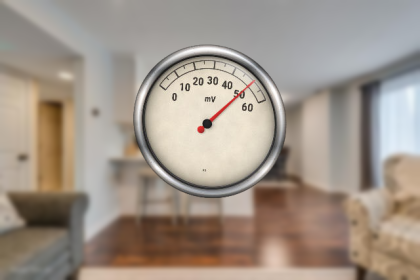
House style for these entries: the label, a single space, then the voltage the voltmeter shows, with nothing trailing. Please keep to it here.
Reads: 50 mV
